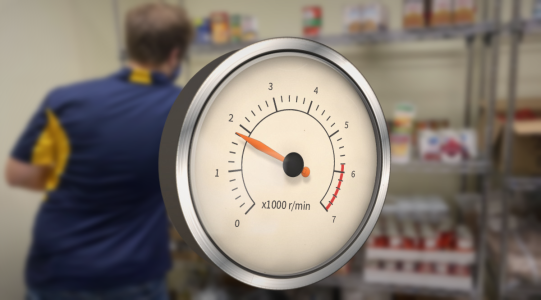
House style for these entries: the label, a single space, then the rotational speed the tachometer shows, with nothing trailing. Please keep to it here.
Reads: 1800 rpm
